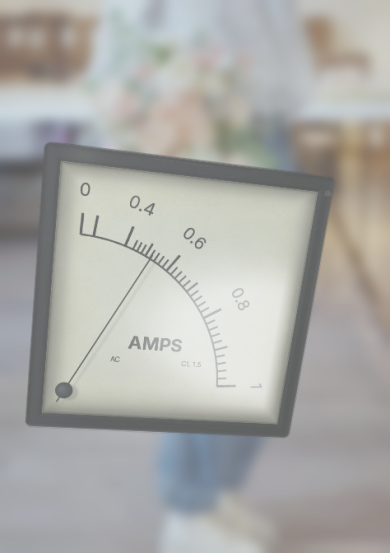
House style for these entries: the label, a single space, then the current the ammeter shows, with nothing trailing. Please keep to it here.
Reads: 0.52 A
